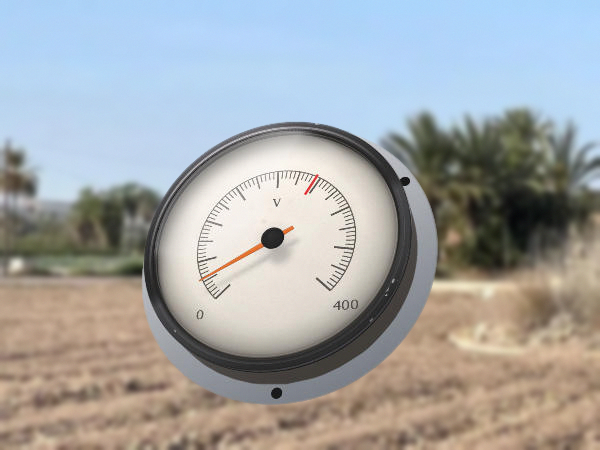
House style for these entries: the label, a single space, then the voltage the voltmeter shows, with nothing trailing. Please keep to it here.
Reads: 25 V
